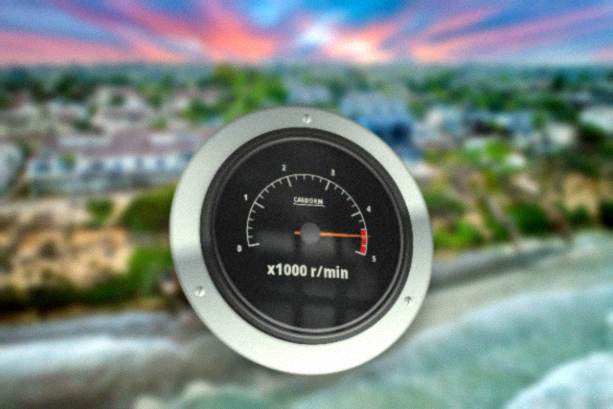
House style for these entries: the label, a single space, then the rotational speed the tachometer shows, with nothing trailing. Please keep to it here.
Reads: 4600 rpm
